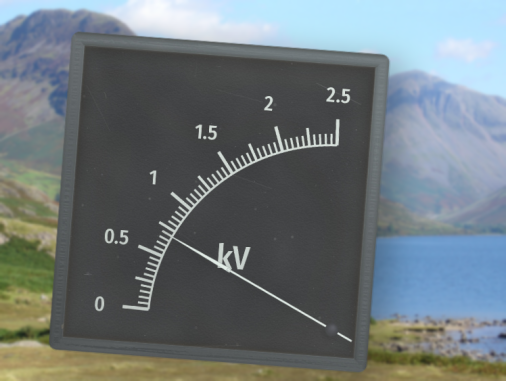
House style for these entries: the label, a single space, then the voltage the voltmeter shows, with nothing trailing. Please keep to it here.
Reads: 0.7 kV
